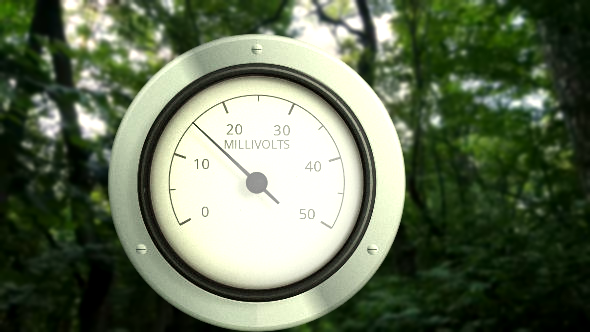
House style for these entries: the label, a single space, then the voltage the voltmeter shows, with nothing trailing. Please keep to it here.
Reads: 15 mV
